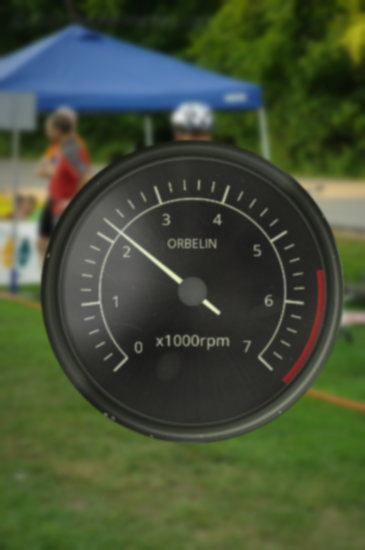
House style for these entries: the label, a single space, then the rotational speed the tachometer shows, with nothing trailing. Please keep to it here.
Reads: 2200 rpm
